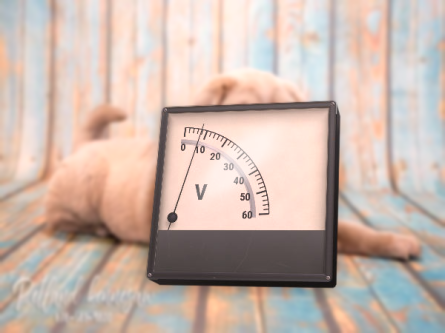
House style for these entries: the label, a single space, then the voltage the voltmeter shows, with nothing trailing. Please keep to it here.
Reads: 8 V
